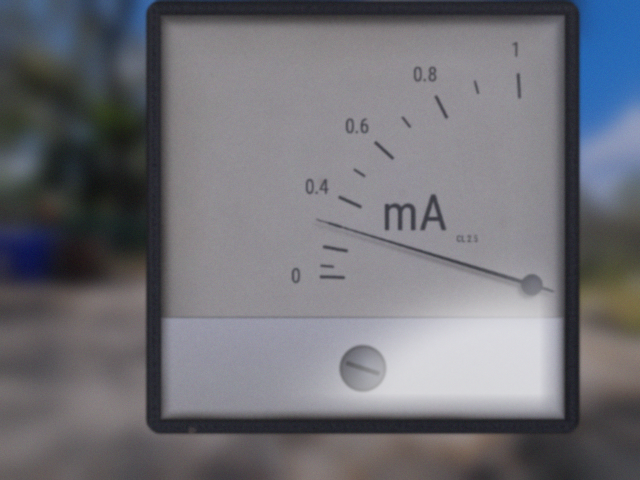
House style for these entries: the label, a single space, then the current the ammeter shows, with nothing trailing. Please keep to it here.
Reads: 0.3 mA
